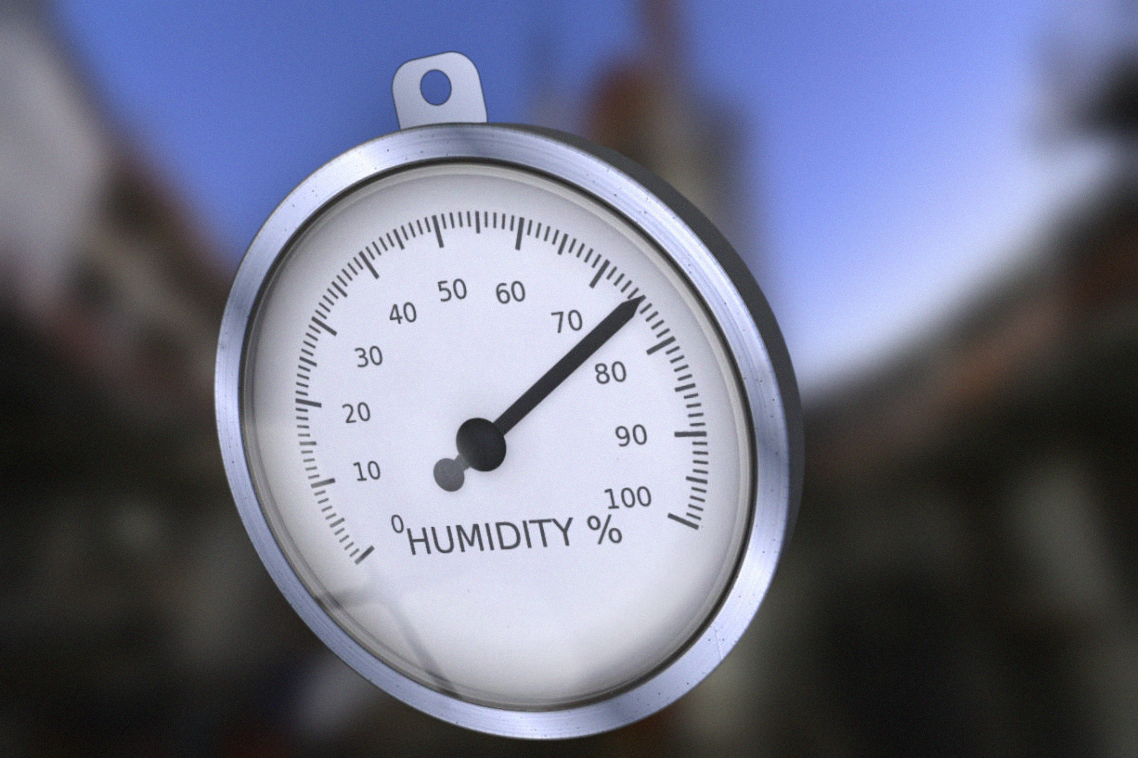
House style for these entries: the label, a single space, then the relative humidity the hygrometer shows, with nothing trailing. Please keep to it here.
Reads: 75 %
